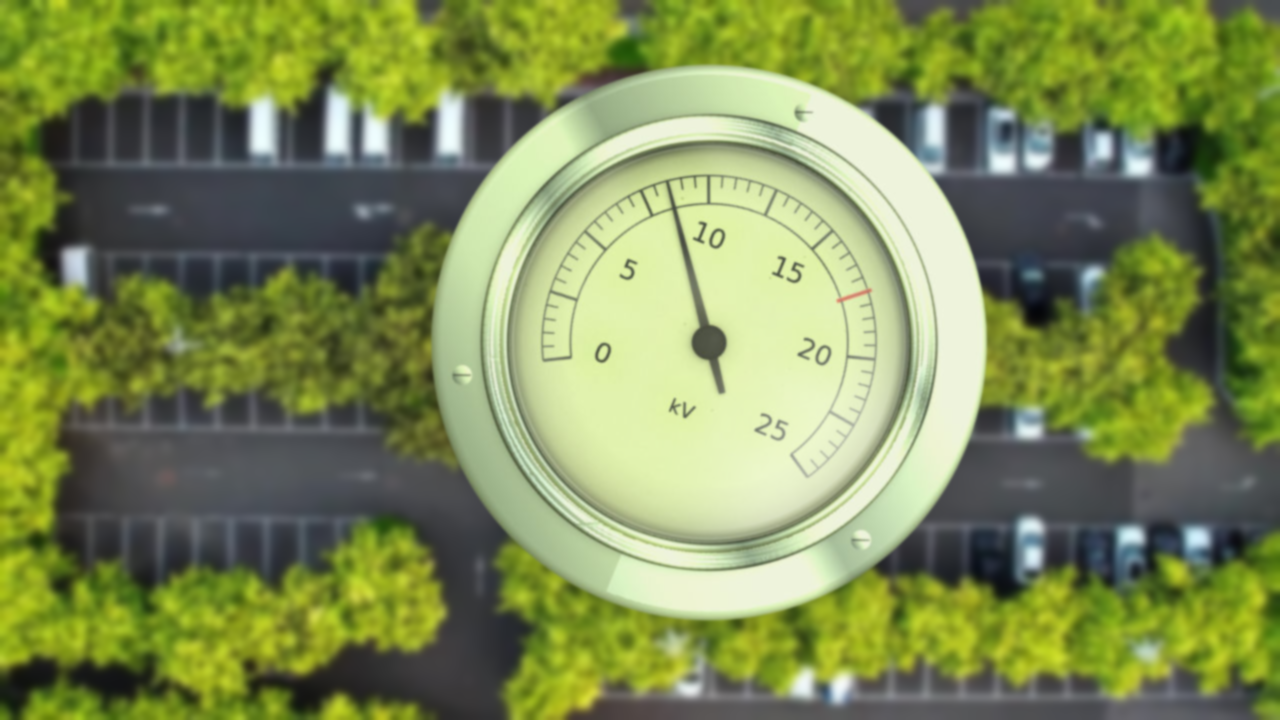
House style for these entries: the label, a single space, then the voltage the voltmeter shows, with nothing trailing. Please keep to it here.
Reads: 8.5 kV
